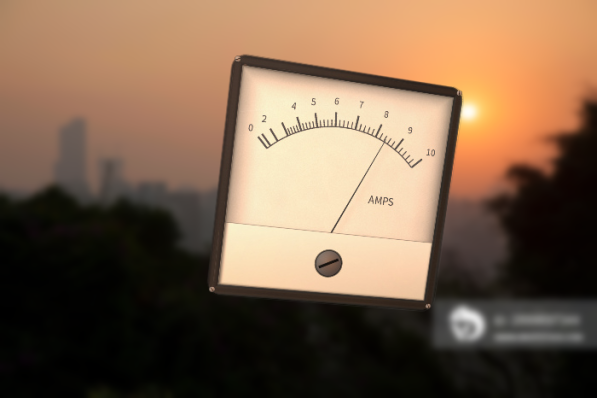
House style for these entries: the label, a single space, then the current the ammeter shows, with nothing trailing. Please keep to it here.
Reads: 8.4 A
